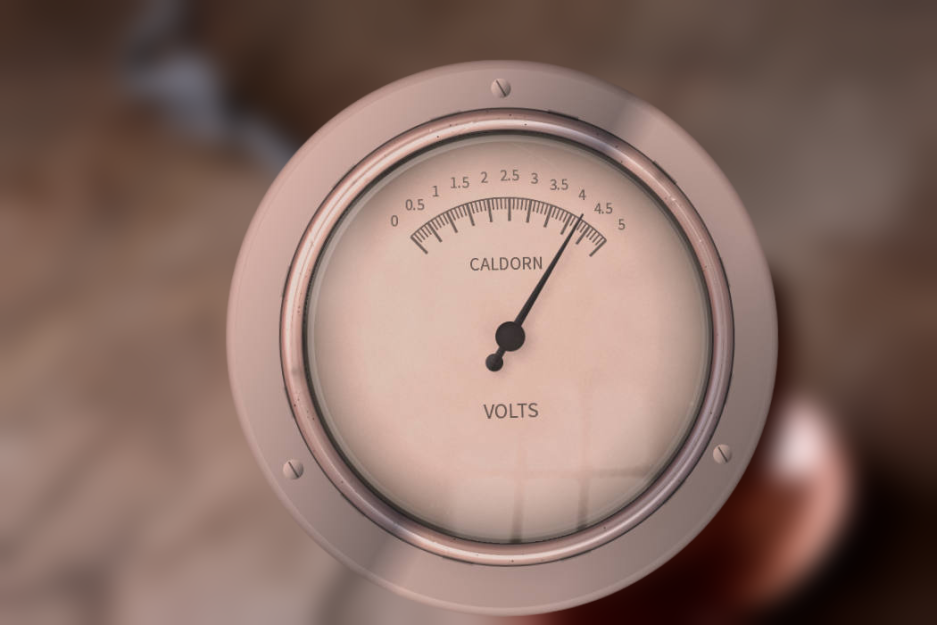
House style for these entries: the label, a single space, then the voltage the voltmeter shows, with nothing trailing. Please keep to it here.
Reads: 4.2 V
